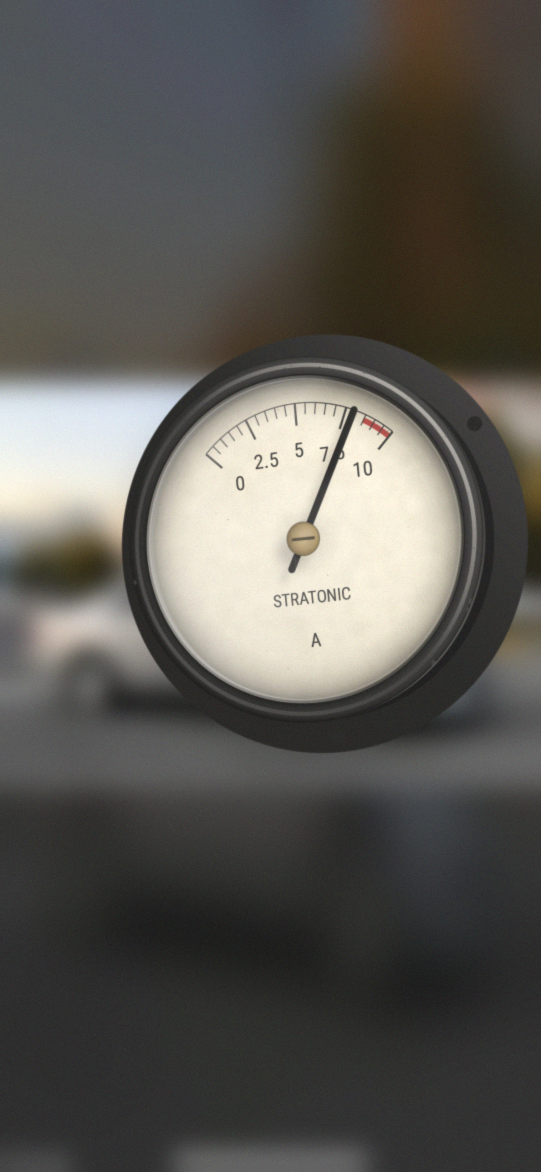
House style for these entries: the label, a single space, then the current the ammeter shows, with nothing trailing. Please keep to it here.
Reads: 8 A
